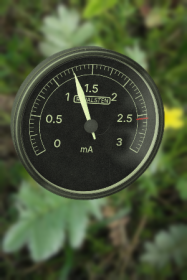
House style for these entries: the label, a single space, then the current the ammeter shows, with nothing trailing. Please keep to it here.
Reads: 1.25 mA
